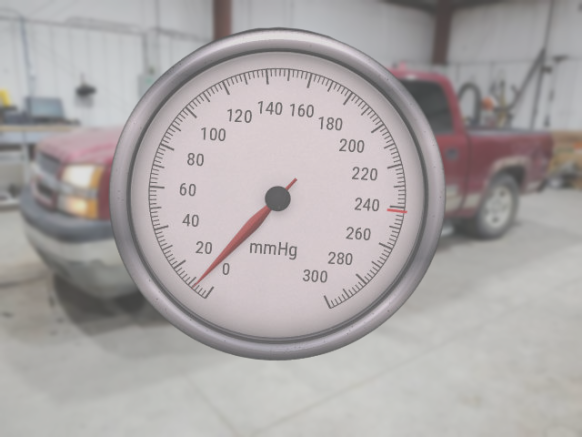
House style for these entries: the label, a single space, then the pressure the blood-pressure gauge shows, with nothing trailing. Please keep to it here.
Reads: 8 mmHg
